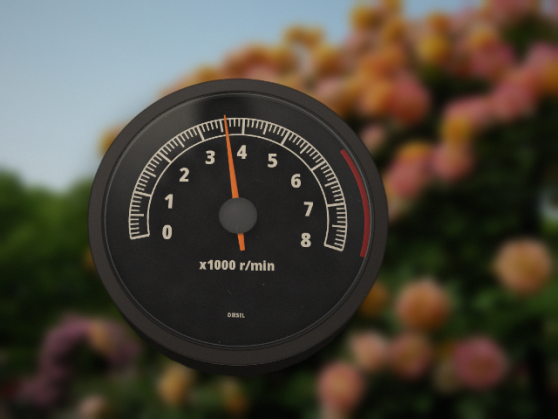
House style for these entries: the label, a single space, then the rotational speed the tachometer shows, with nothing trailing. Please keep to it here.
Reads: 3600 rpm
